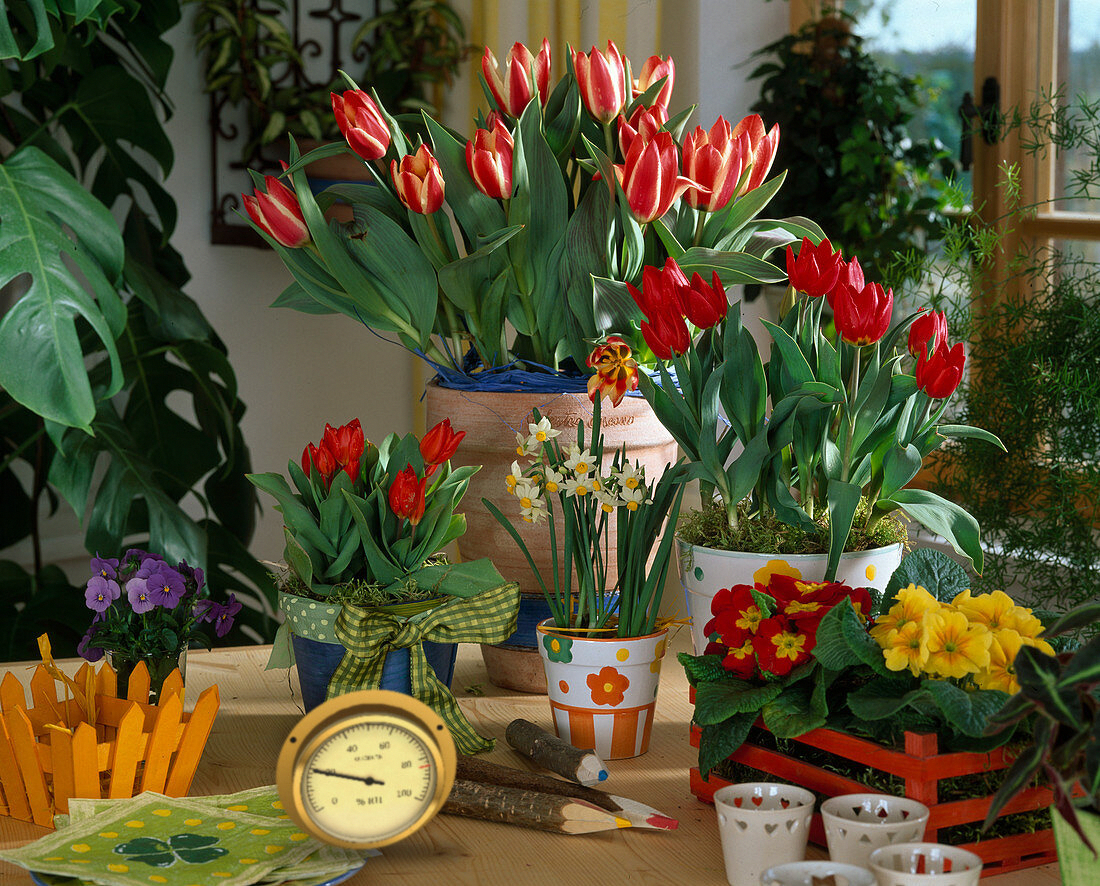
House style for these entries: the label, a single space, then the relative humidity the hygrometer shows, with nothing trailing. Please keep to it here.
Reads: 20 %
